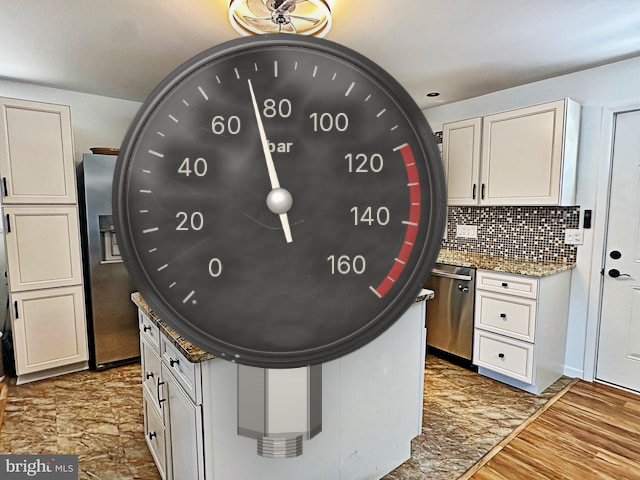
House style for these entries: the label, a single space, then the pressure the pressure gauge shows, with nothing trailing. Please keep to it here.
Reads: 72.5 bar
